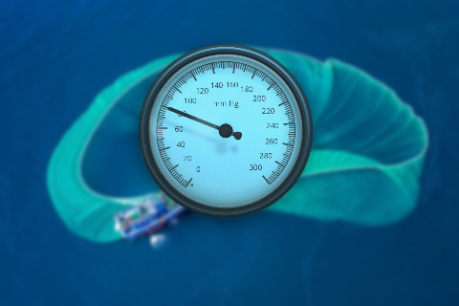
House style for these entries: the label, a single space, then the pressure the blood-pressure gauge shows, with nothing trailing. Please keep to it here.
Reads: 80 mmHg
